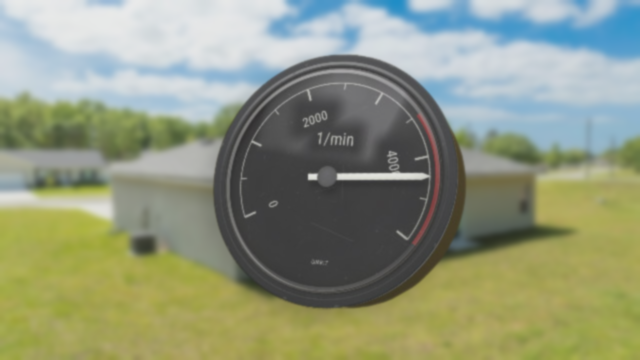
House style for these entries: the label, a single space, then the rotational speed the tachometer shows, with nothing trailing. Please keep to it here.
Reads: 4250 rpm
